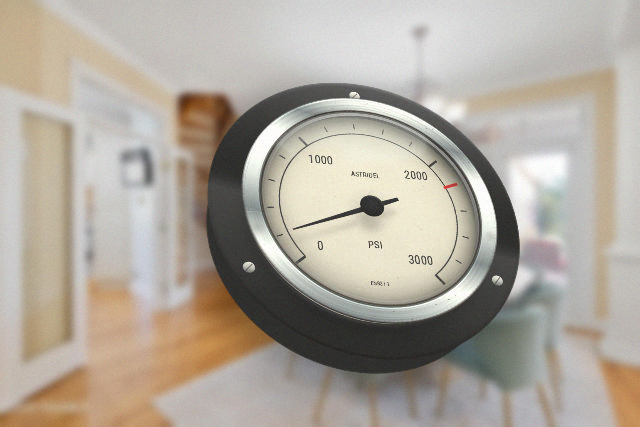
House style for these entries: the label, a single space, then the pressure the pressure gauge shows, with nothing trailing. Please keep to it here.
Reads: 200 psi
